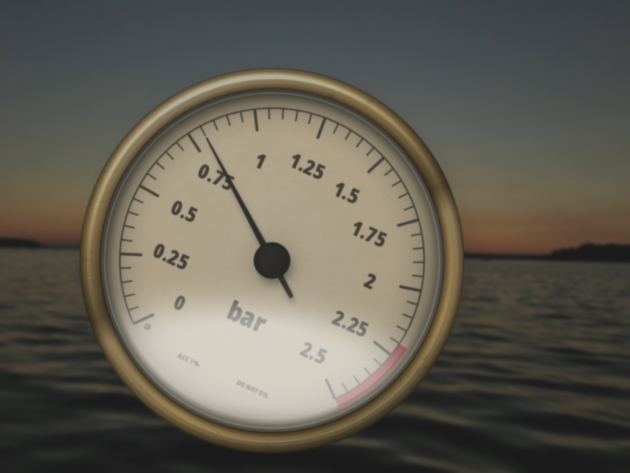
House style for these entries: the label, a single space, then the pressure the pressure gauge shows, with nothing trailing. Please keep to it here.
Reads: 0.8 bar
